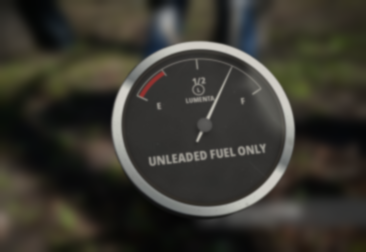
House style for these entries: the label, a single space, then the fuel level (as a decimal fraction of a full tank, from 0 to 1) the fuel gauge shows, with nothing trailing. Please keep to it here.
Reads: 0.75
